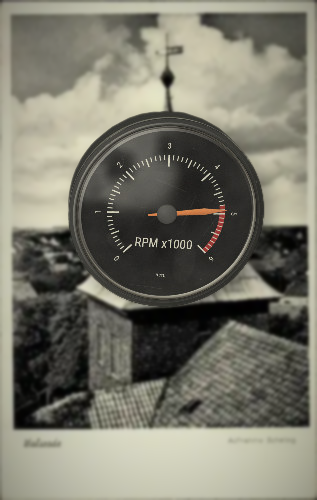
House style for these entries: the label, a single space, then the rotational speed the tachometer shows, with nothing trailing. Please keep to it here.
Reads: 4900 rpm
